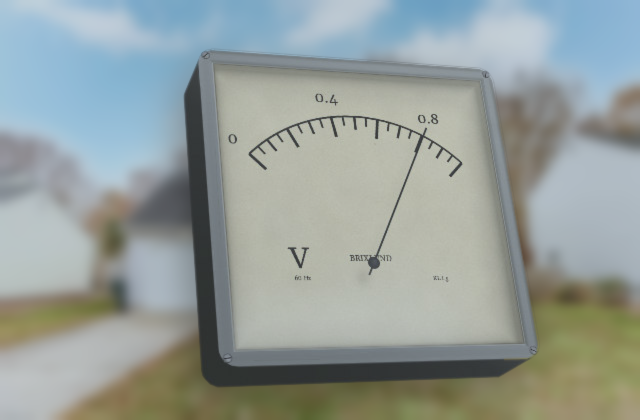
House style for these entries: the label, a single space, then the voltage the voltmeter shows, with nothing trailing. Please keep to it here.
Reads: 0.8 V
